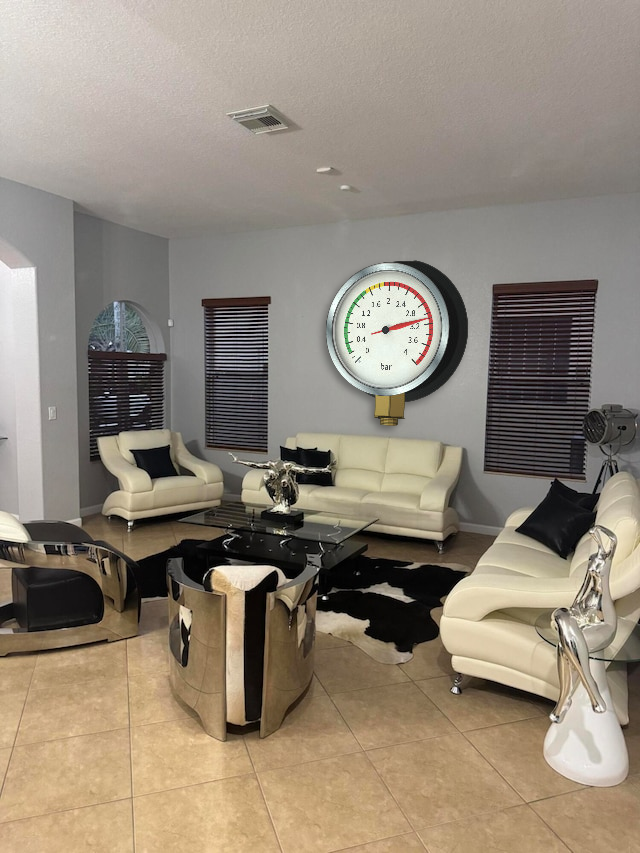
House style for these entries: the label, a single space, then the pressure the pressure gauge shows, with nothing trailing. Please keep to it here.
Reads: 3.1 bar
